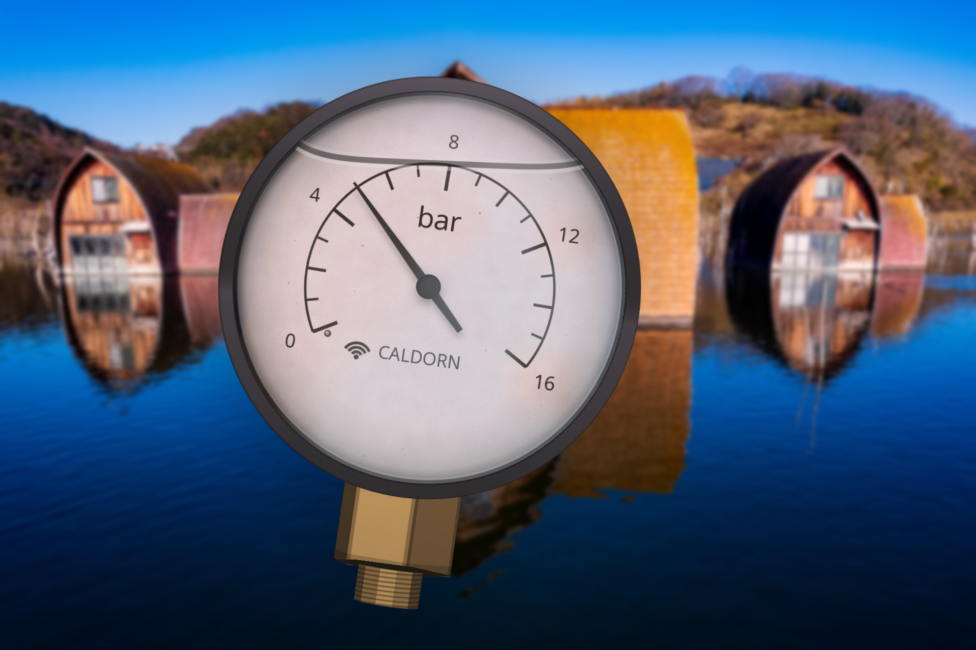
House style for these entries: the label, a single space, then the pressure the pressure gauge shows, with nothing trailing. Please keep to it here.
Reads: 5 bar
